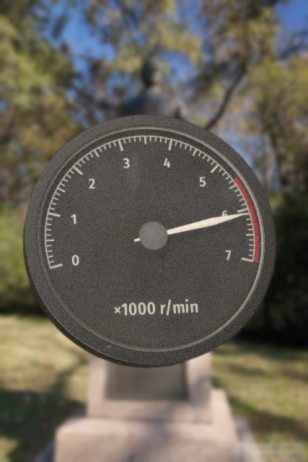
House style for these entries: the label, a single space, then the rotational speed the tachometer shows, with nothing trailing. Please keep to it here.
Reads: 6100 rpm
